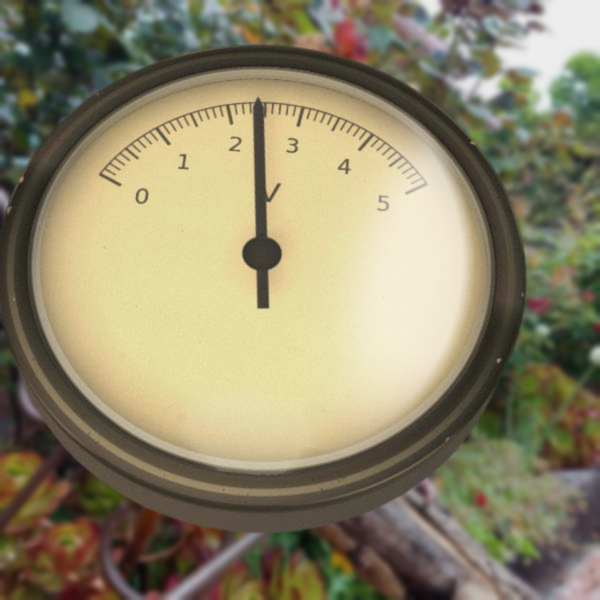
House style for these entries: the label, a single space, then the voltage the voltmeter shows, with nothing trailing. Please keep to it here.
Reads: 2.4 V
